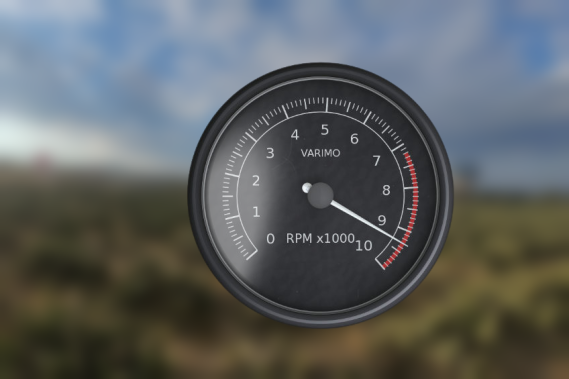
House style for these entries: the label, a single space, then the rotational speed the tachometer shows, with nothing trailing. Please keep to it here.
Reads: 9300 rpm
